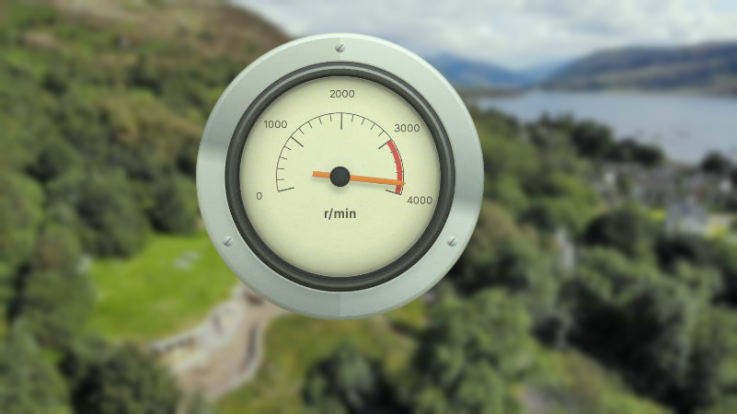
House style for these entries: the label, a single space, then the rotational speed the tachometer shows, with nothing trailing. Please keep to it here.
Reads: 3800 rpm
